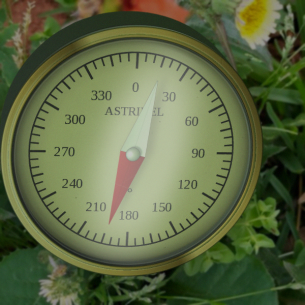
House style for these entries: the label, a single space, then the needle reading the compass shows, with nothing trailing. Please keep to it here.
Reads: 195 °
